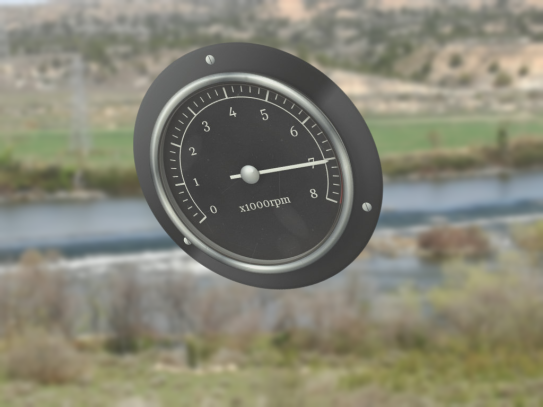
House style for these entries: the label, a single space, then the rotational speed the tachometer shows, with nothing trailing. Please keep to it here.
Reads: 7000 rpm
